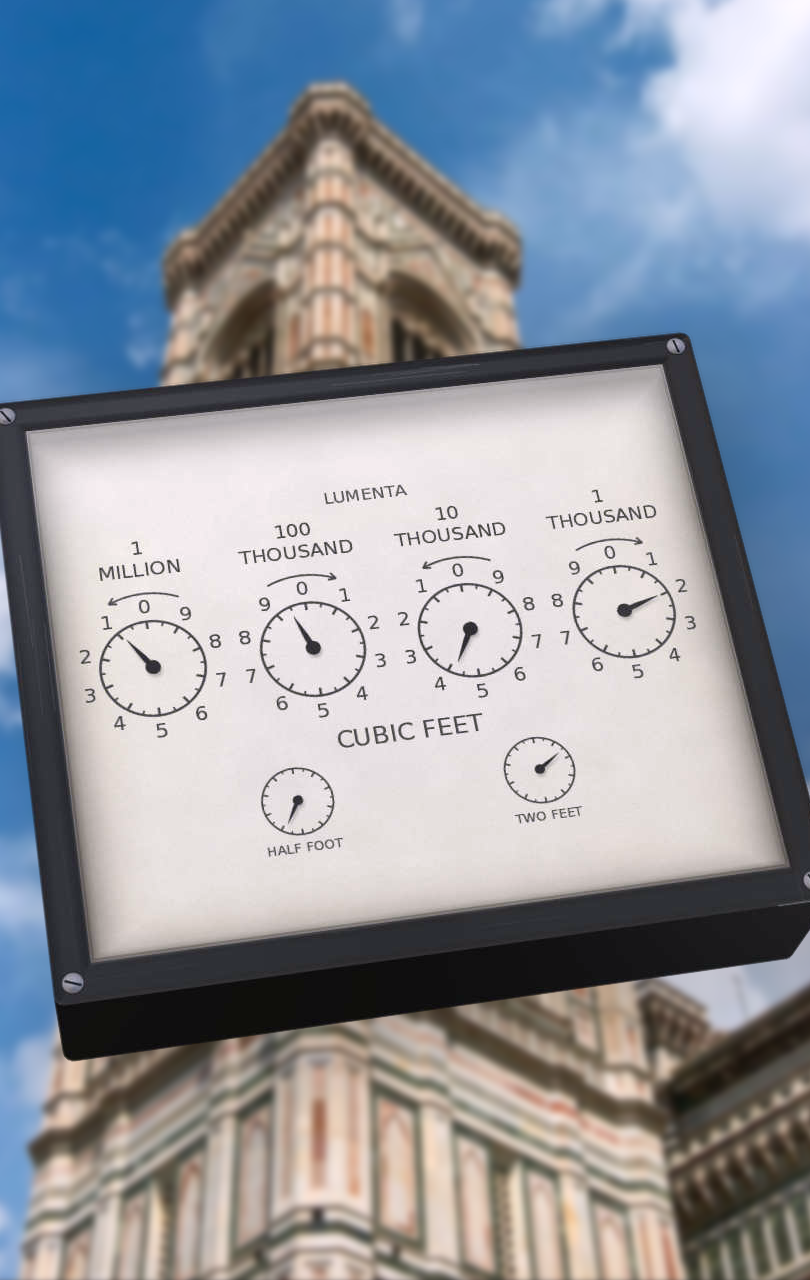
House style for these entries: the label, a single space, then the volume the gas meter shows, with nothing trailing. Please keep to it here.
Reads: 94200 ft³
